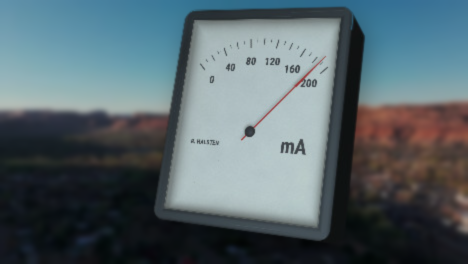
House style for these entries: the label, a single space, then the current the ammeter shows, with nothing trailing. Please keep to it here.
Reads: 190 mA
